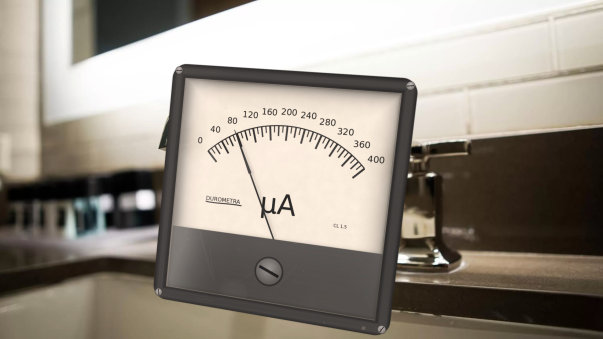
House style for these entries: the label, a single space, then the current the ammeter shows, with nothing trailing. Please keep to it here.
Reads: 80 µA
